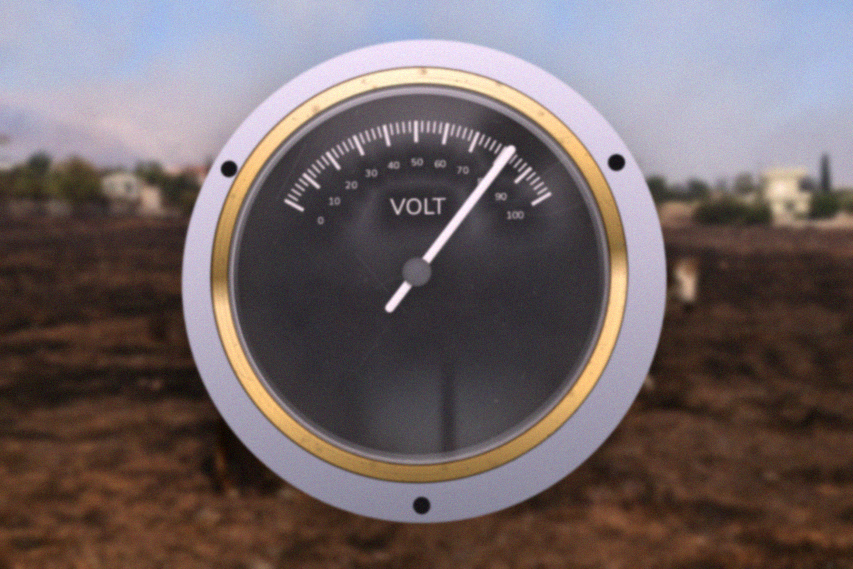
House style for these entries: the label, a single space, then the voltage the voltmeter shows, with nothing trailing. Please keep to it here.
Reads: 82 V
